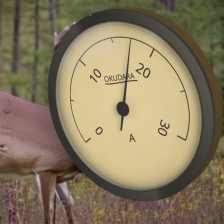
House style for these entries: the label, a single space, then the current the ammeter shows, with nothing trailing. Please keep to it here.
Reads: 17.5 A
